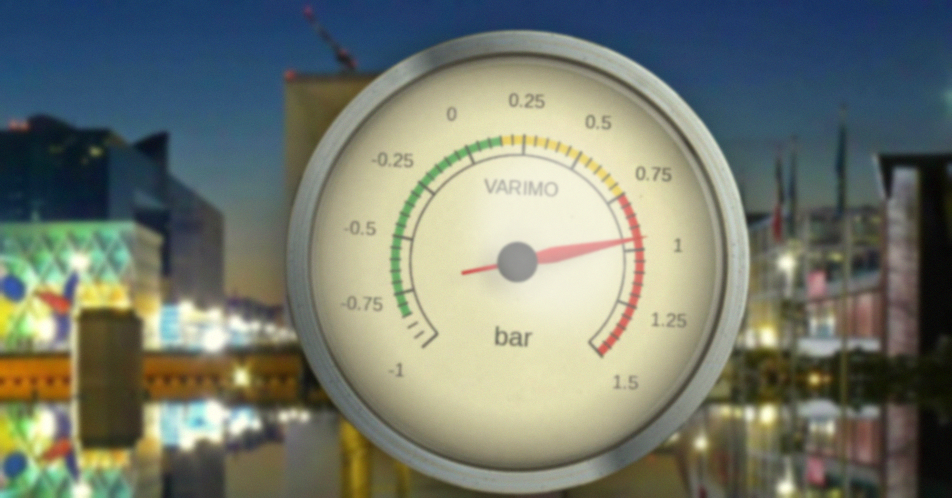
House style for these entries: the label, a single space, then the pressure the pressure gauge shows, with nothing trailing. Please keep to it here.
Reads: 0.95 bar
